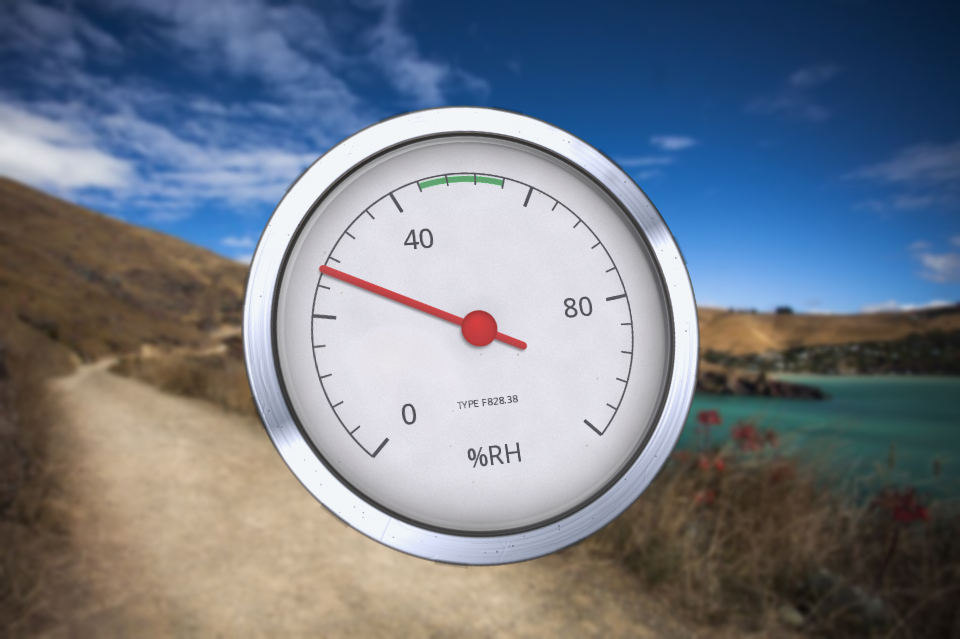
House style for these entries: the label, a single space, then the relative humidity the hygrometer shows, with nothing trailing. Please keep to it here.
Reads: 26 %
